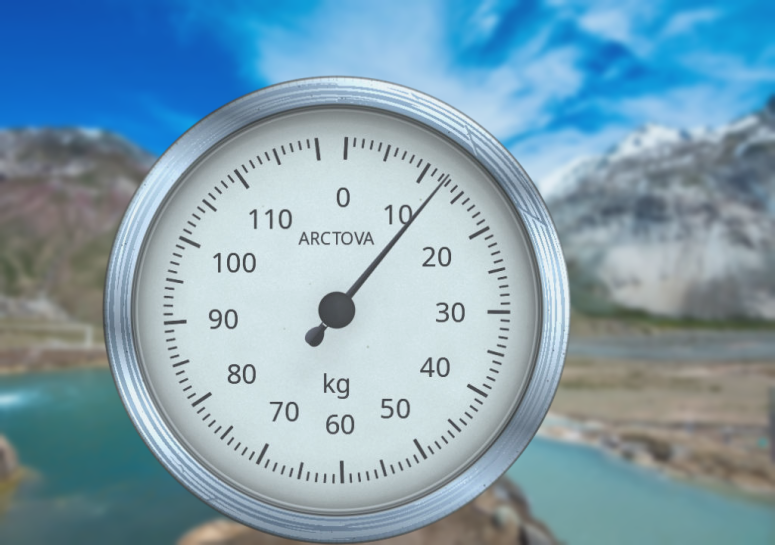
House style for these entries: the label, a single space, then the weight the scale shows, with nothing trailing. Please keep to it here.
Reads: 12.5 kg
